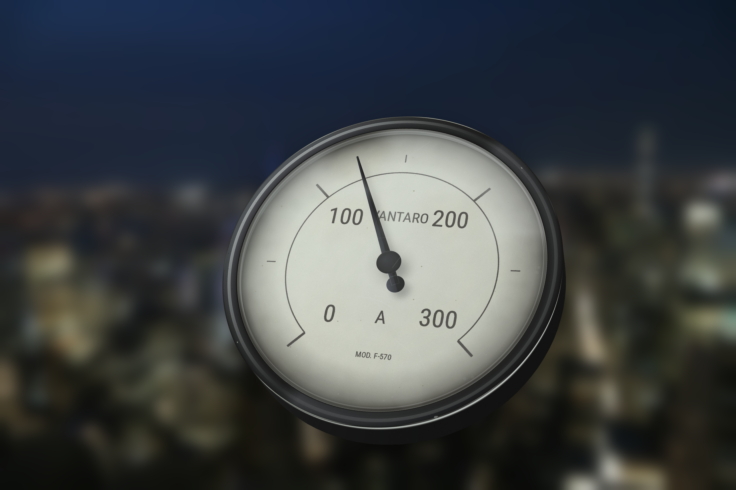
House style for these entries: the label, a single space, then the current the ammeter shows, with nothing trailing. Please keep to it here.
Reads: 125 A
